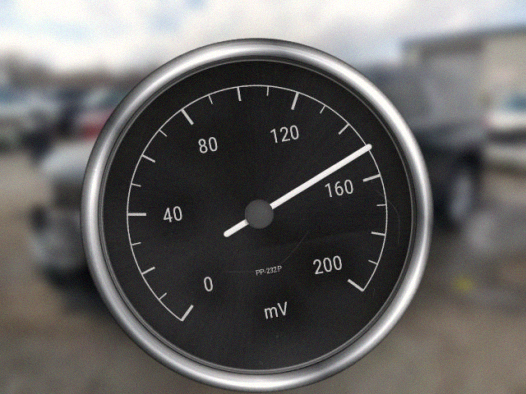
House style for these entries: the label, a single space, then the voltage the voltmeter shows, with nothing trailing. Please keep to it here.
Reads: 150 mV
